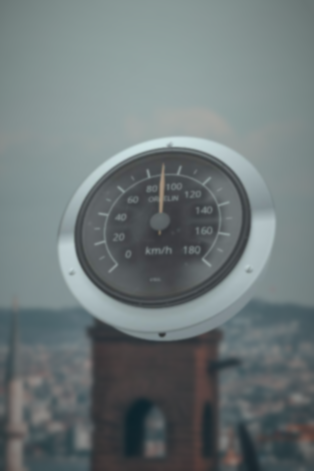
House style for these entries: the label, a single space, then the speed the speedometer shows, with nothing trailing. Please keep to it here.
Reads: 90 km/h
